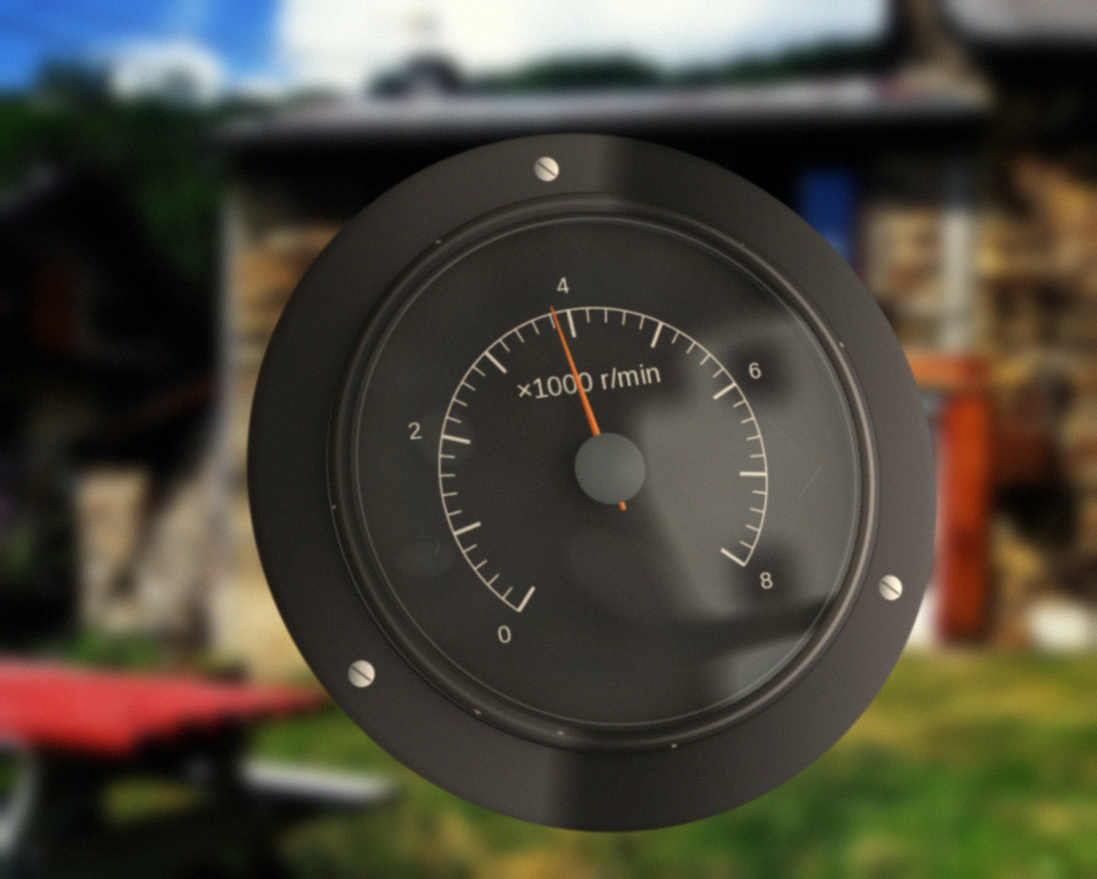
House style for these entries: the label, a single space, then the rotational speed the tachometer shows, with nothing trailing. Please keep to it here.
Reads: 3800 rpm
